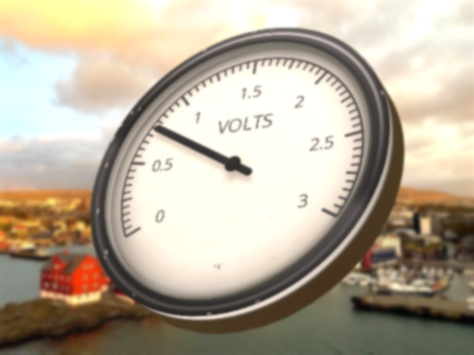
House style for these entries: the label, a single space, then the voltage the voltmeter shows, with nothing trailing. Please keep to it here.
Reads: 0.75 V
